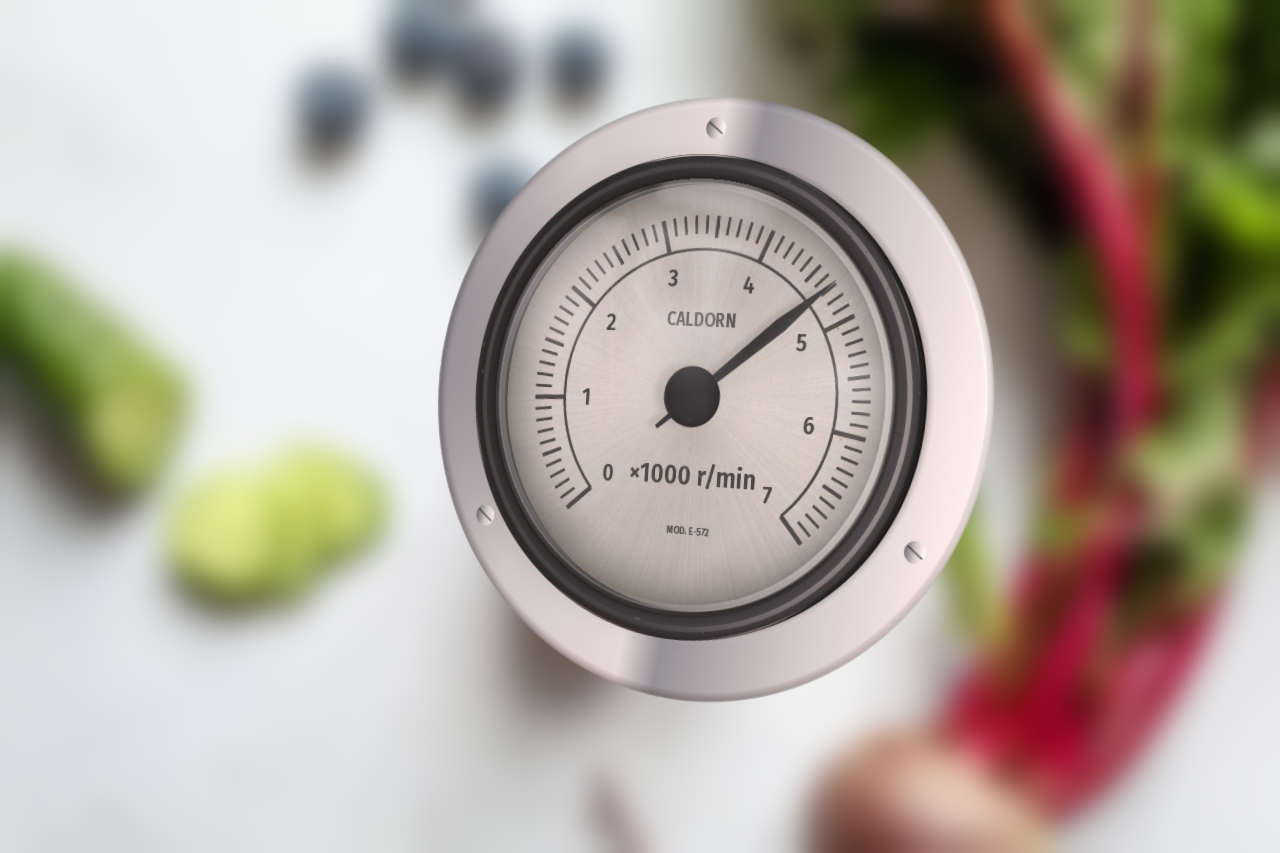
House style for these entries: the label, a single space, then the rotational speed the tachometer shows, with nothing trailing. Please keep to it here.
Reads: 4700 rpm
